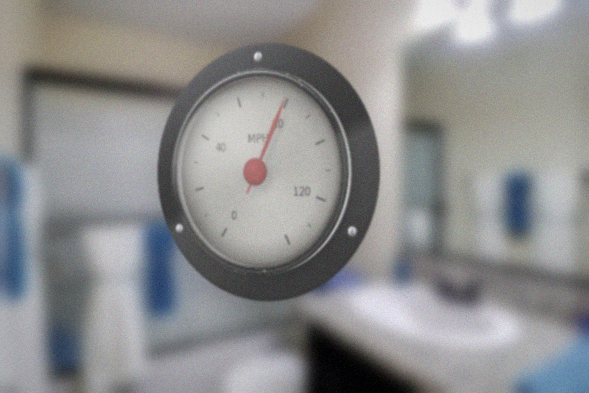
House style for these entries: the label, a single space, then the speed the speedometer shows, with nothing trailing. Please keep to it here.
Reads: 80 mph
